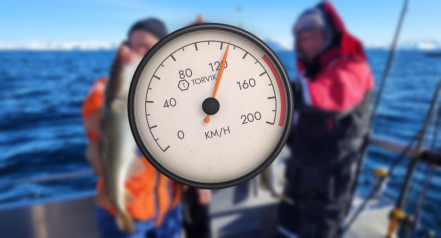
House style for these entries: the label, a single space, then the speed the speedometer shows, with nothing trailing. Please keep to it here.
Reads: 125 km/h
